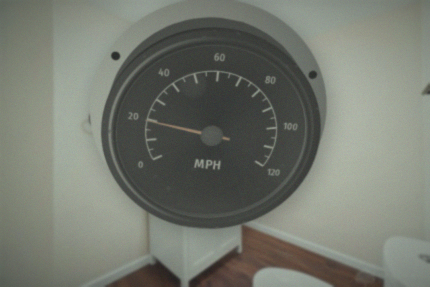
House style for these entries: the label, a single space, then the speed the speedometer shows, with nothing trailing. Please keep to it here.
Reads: 20 mph
